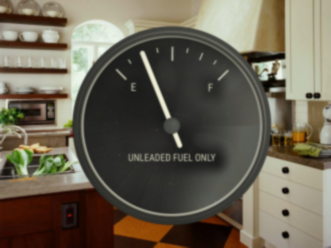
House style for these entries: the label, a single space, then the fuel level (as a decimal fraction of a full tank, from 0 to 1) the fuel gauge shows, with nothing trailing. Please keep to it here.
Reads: 0.25
